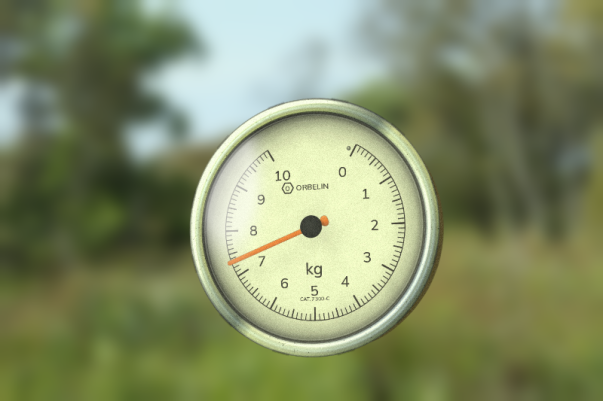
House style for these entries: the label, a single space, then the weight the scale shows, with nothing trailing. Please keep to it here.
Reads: 7.3 kg
